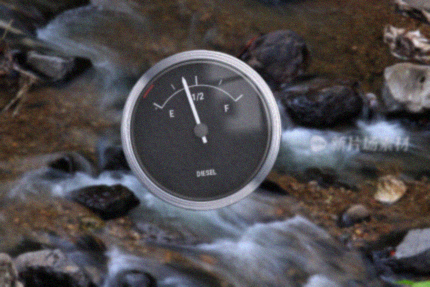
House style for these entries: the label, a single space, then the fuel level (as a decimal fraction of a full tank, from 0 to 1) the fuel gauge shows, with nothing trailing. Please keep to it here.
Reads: 0.375
